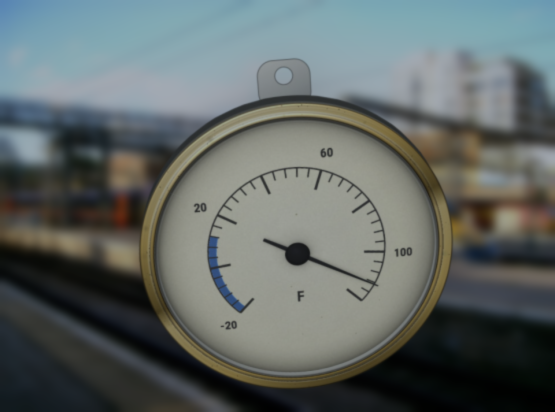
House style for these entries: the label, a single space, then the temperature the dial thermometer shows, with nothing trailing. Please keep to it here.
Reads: 112 °F
